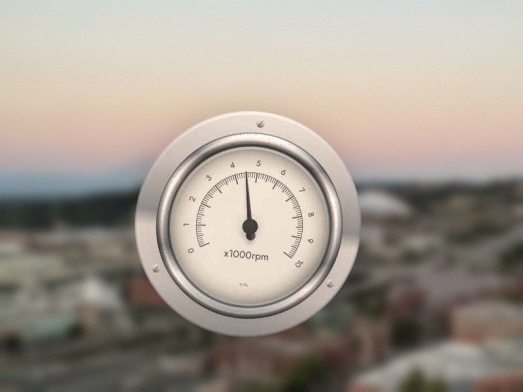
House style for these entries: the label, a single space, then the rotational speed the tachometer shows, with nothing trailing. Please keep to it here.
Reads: 4500 rpm
